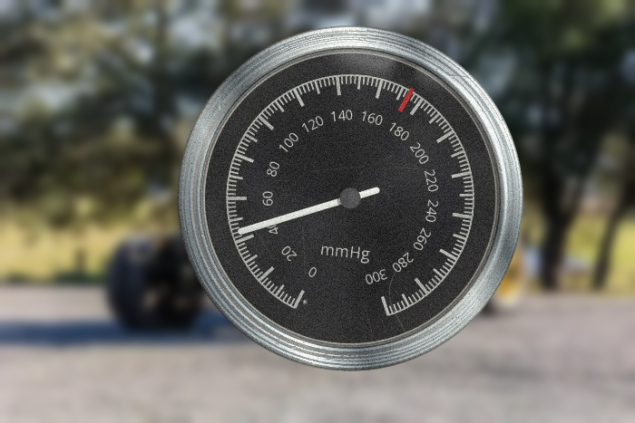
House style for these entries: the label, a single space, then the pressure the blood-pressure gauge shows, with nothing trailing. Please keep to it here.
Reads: 44 mmHg
